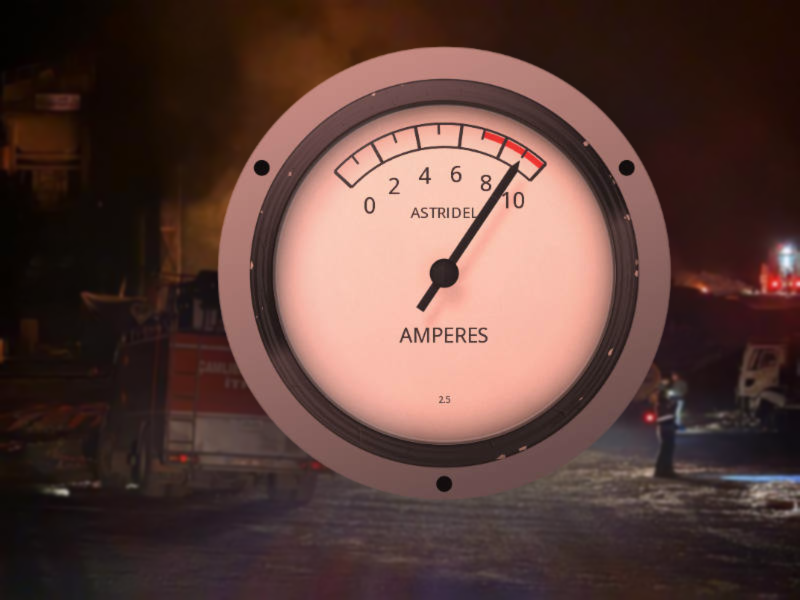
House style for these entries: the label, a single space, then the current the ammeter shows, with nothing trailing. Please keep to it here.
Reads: 9 A
